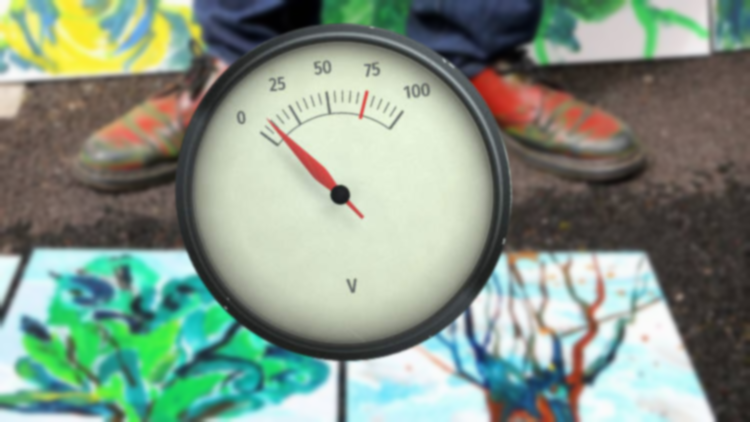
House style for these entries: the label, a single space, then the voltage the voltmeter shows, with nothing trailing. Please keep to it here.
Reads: 10 V
